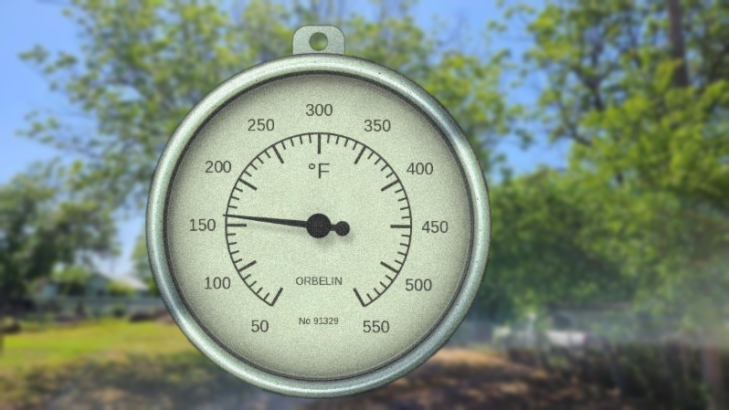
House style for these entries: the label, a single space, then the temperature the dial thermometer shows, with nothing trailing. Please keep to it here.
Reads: 160 °F
